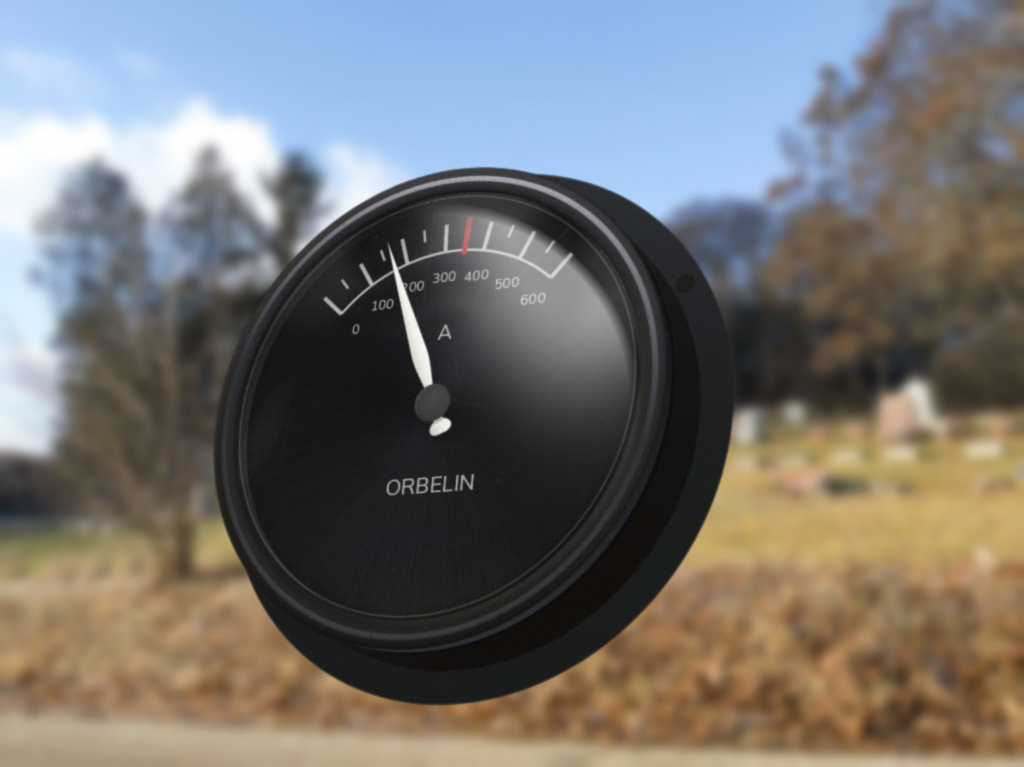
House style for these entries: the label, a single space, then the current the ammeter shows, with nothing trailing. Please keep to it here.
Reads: 175 A
